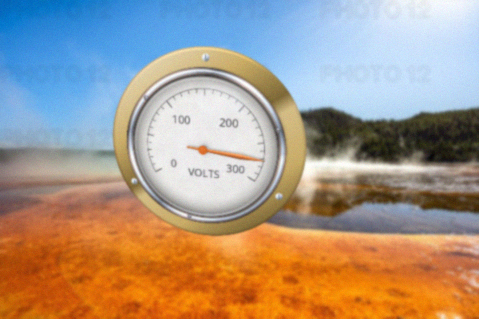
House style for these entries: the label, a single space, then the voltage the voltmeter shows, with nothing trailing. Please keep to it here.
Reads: 270 V
